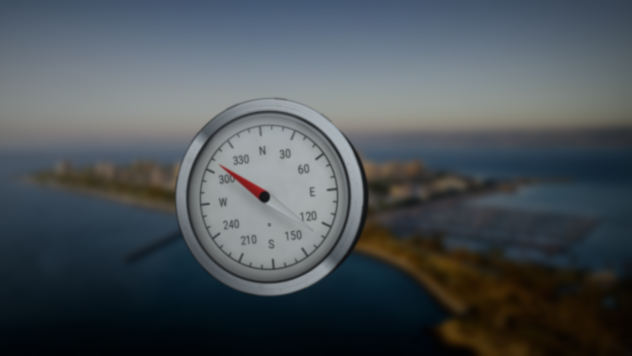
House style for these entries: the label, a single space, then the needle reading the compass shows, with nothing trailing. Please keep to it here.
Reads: 310 °
